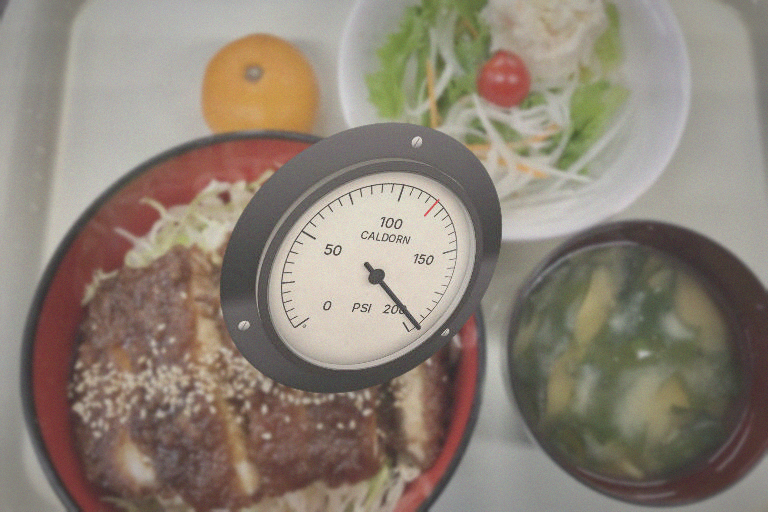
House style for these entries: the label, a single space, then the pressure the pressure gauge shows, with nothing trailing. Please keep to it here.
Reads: 195 psi
